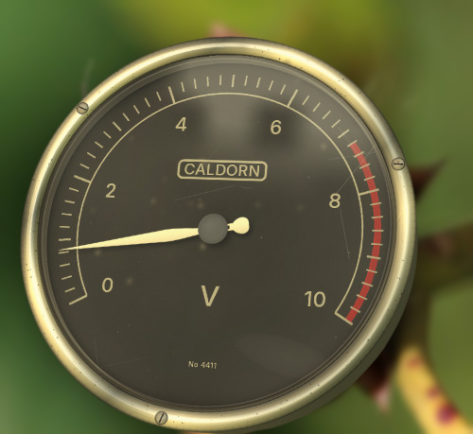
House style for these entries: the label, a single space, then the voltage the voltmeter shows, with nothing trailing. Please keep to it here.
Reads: 0.8 V
